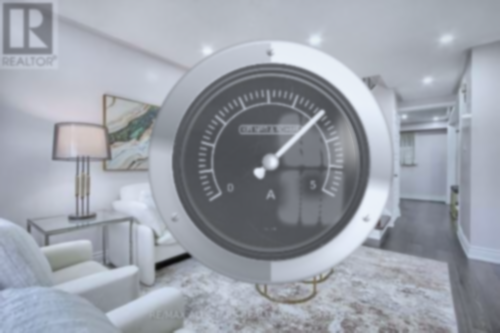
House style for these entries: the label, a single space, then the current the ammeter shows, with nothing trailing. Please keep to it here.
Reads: 3.5 A
